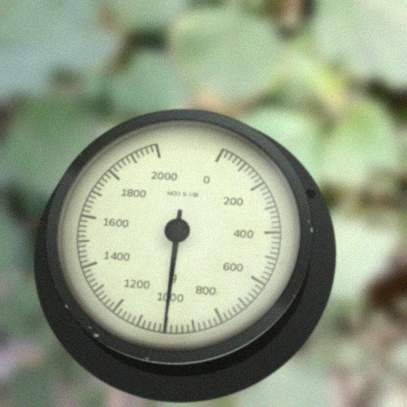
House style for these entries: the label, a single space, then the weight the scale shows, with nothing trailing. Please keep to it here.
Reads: 1000 g
